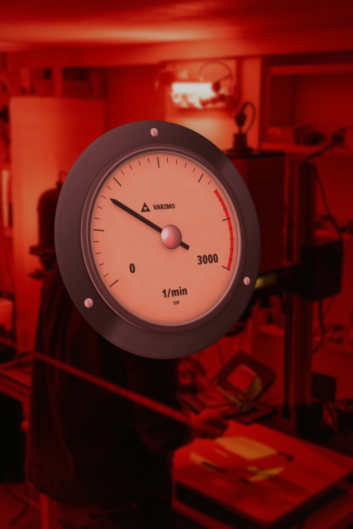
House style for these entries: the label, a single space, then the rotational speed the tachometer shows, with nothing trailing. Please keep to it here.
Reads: 800 rpm
